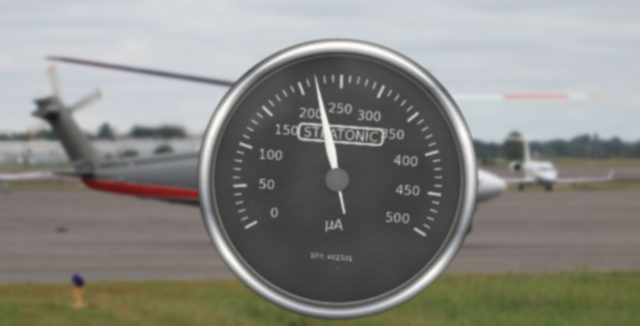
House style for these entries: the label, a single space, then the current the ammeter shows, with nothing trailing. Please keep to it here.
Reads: 220 µA
